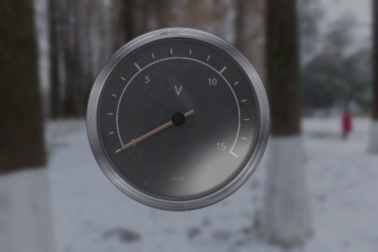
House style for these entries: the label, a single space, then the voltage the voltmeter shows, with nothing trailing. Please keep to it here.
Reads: 0 V
